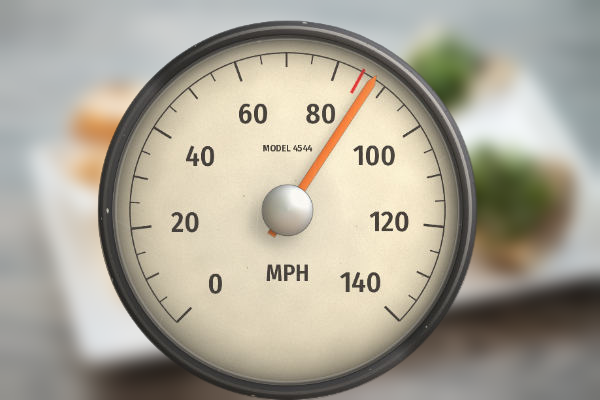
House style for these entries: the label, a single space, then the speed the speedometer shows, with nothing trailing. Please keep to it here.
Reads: 87.5 mph
